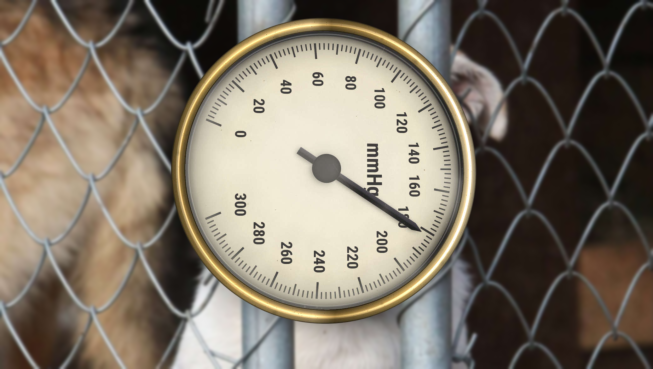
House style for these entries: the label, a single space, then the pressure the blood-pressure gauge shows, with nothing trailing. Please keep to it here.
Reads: 182 mmHg
